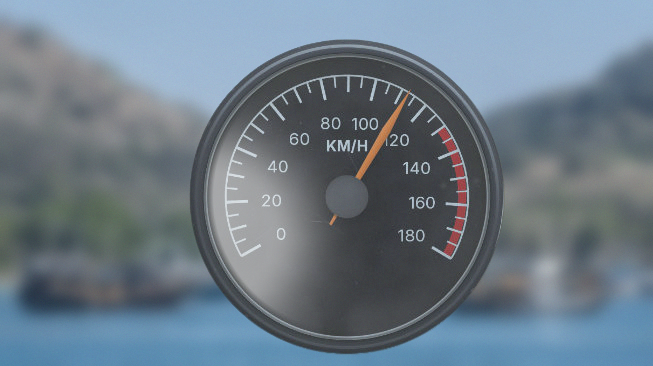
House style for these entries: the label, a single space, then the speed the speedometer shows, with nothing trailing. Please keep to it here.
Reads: 112.5 km/h
